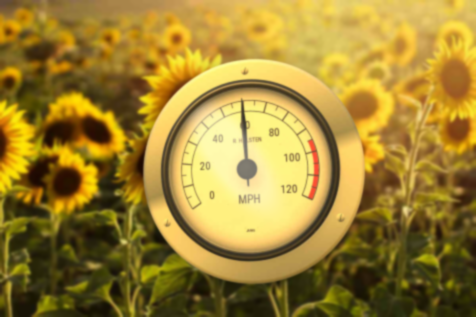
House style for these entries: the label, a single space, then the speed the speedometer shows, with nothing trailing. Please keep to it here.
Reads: 60 mph
